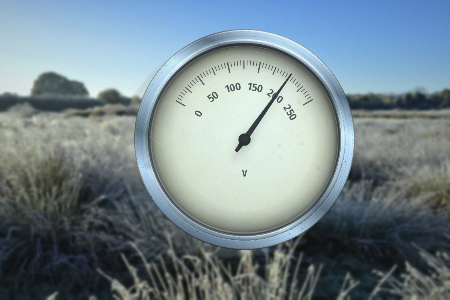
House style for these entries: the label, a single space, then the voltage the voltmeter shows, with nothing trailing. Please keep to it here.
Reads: 200 V
